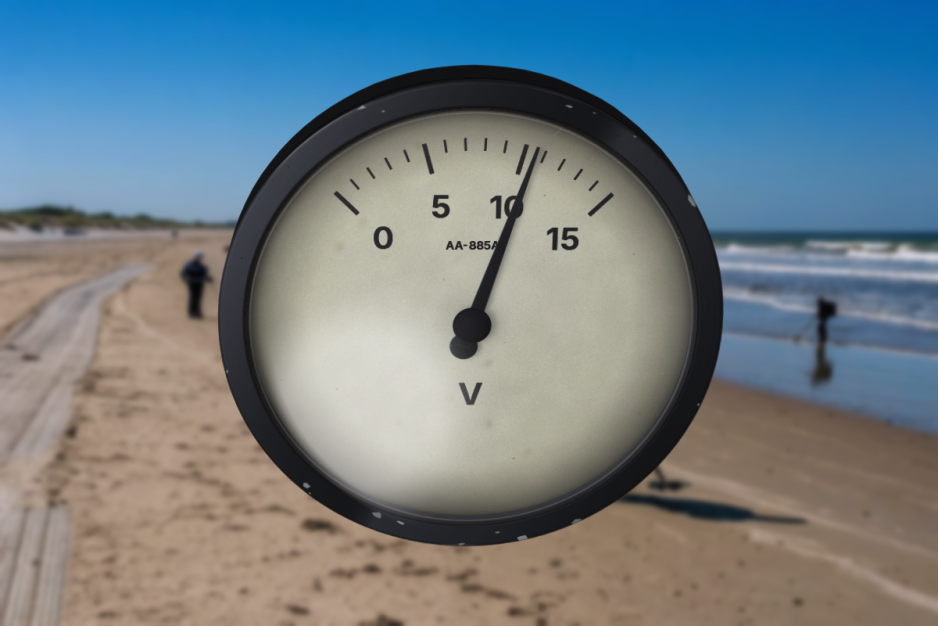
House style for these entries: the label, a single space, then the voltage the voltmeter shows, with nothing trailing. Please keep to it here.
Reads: 10.5 V
